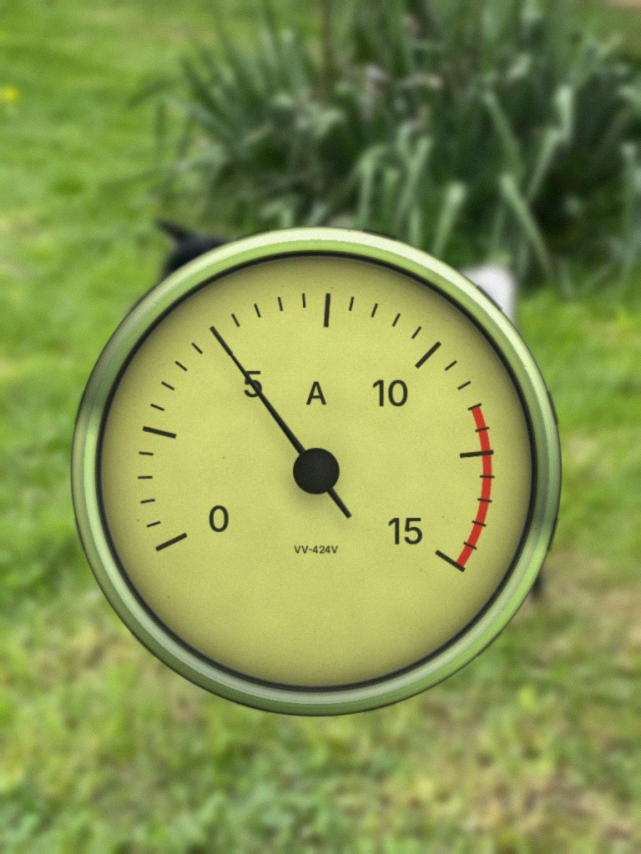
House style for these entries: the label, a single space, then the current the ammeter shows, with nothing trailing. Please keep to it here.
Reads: 5 A
